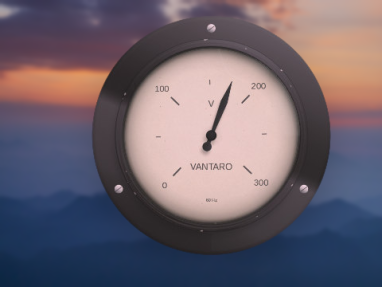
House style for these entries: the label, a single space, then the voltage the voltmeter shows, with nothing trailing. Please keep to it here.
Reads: 175 V
